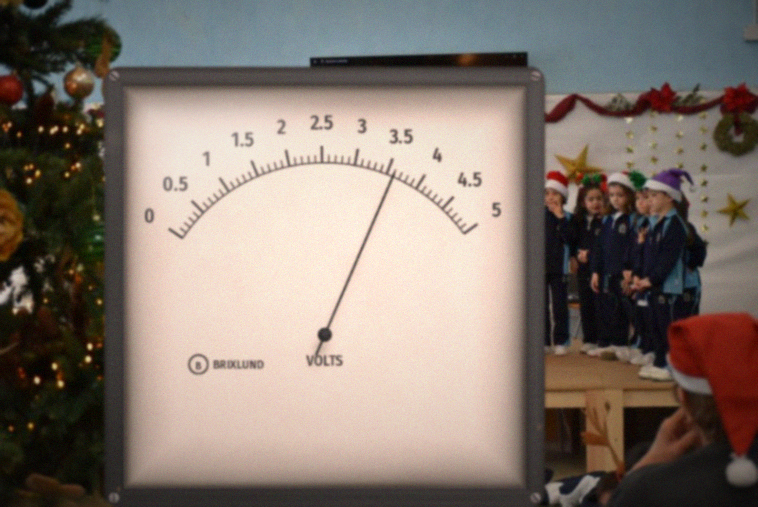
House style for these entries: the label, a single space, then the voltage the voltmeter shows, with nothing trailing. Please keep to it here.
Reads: 3.6 V
